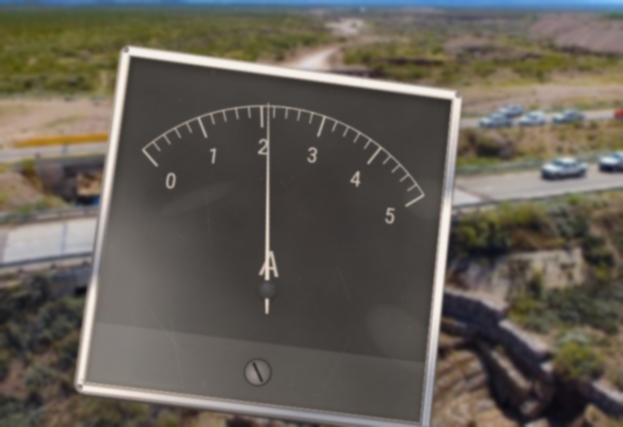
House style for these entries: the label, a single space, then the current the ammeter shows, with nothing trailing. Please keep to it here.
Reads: 2.1 A
